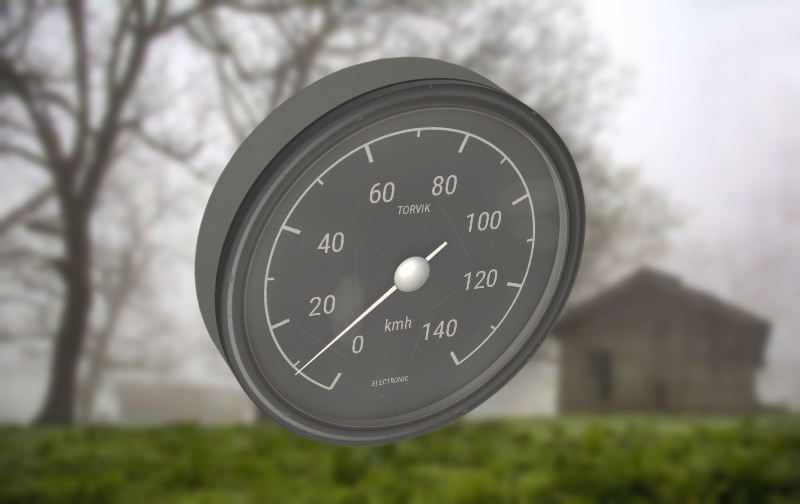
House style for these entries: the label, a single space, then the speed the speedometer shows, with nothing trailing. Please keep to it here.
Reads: 10 km/h
